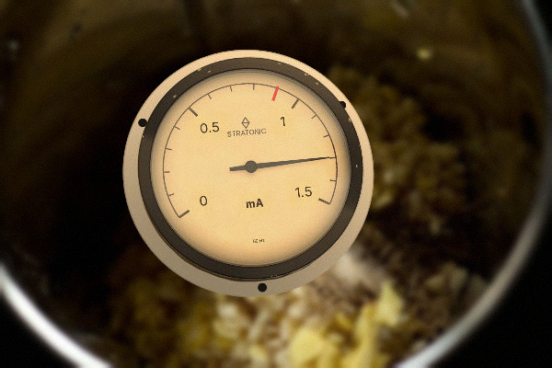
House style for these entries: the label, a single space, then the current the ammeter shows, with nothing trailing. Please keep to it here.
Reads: 1.3 mA
